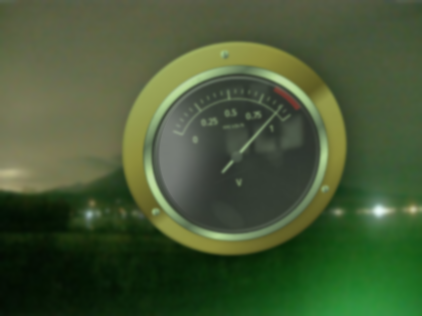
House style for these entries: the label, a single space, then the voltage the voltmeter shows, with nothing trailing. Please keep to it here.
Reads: 0.9 V
